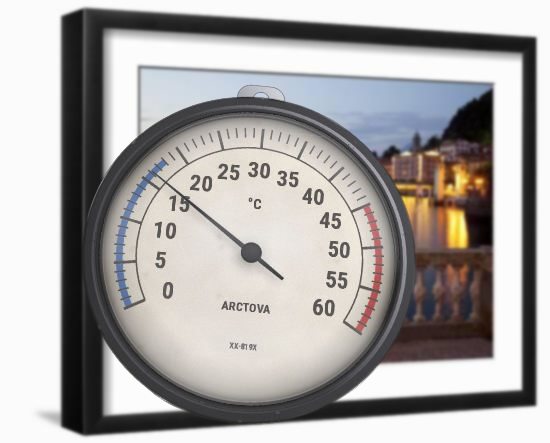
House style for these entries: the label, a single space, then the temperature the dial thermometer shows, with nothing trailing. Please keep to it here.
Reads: 16 °C
